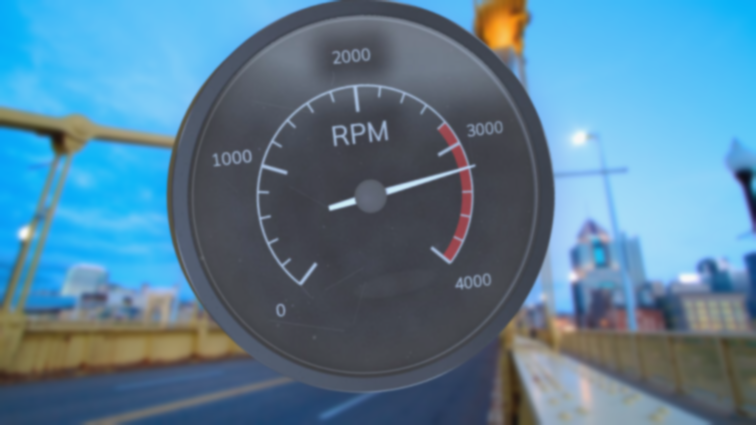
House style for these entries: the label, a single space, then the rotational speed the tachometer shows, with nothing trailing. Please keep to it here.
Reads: 3200 rpm
